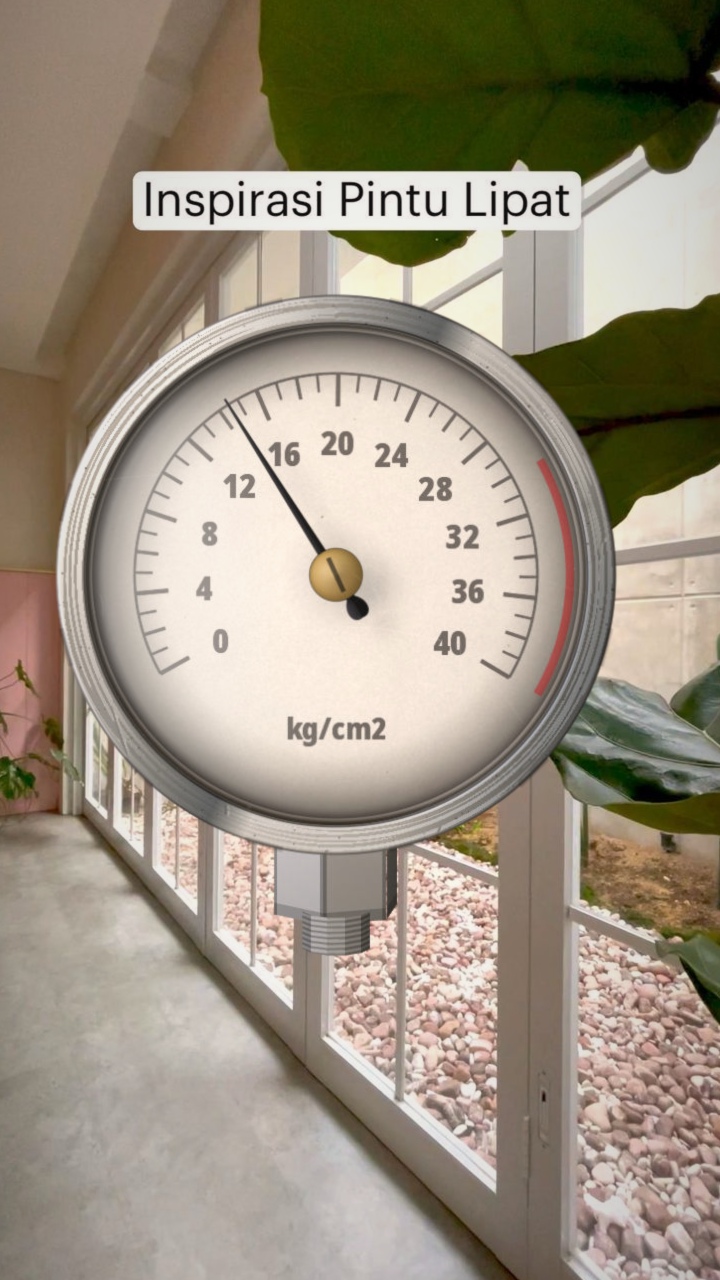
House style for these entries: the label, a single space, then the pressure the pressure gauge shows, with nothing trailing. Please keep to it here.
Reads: 14.5 kg/cm²
